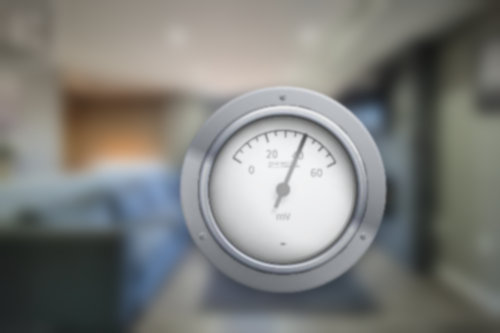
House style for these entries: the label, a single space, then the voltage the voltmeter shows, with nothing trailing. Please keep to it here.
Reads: 40 mV
